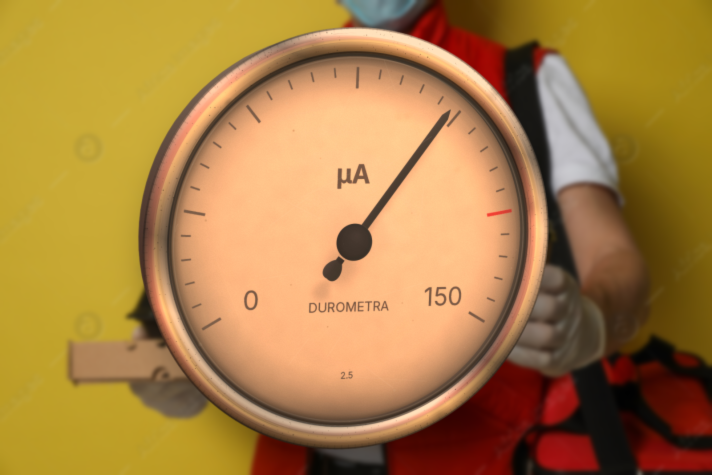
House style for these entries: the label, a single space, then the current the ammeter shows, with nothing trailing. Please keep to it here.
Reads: 97.5 µA
